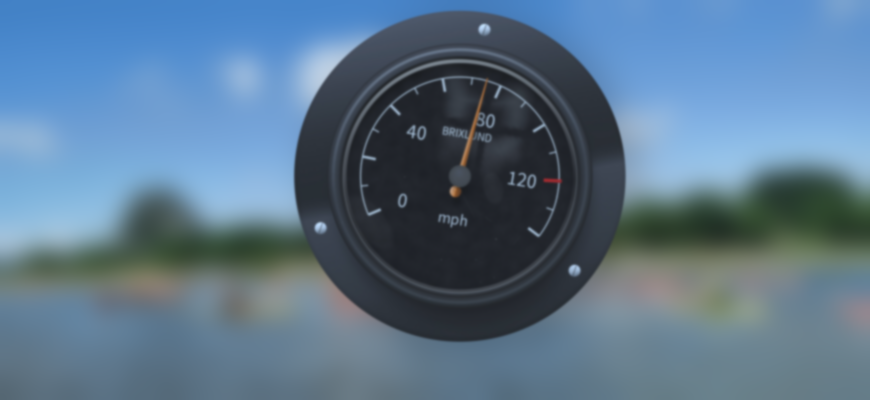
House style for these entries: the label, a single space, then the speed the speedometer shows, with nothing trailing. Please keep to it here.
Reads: 75 mph
